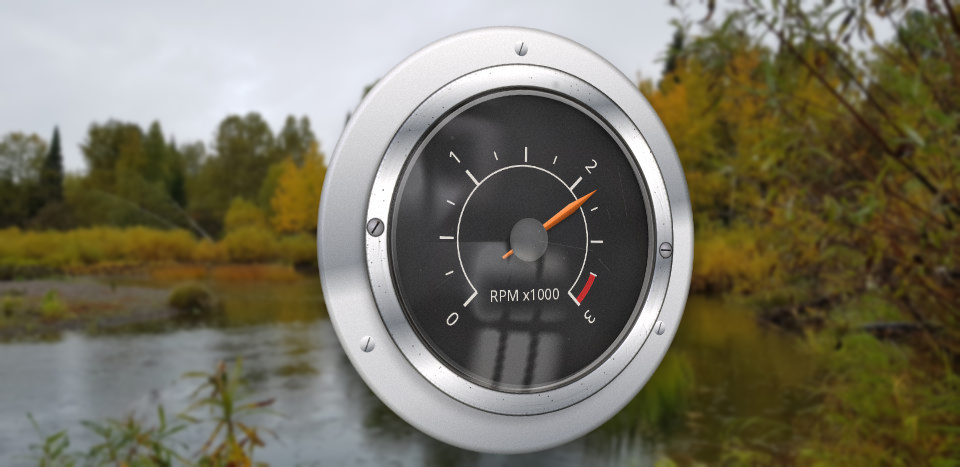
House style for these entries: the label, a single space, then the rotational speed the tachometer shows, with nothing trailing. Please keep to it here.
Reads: 2125 rpm
